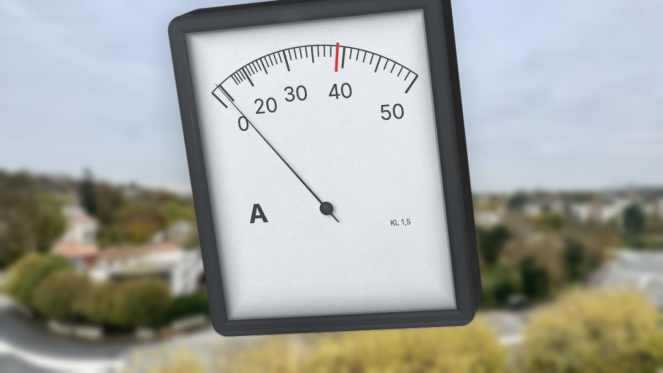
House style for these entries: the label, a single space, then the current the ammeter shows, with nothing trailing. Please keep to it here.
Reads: 10 A
